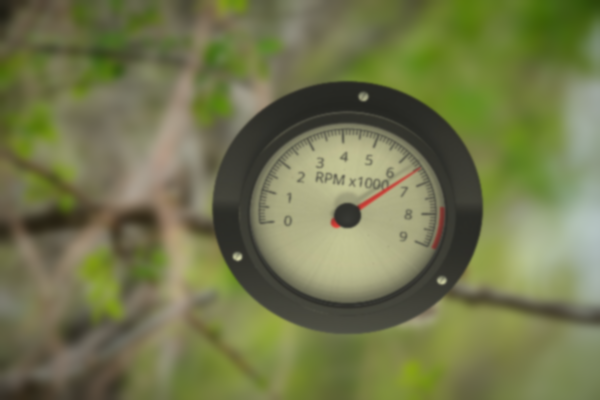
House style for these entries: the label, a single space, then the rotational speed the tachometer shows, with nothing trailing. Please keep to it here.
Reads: 6500 rpm
